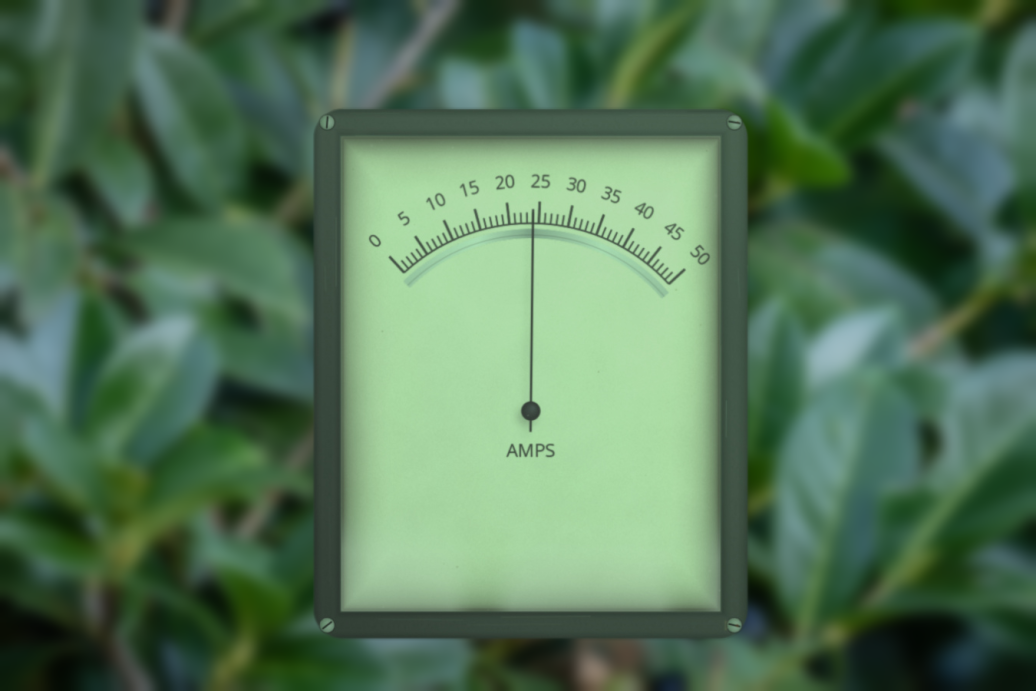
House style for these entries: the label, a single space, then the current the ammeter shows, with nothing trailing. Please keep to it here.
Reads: 24 A
